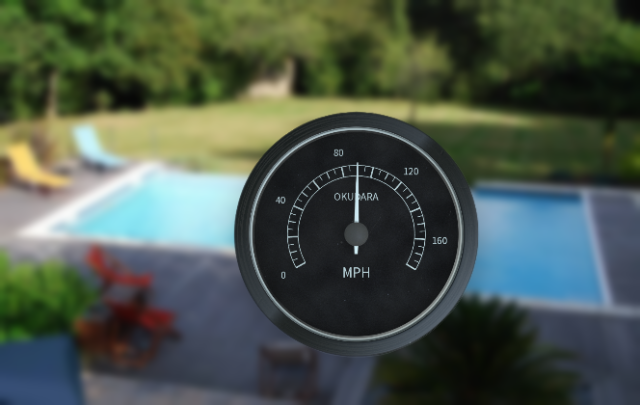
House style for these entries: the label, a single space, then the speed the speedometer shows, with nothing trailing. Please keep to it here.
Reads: 90 mph
